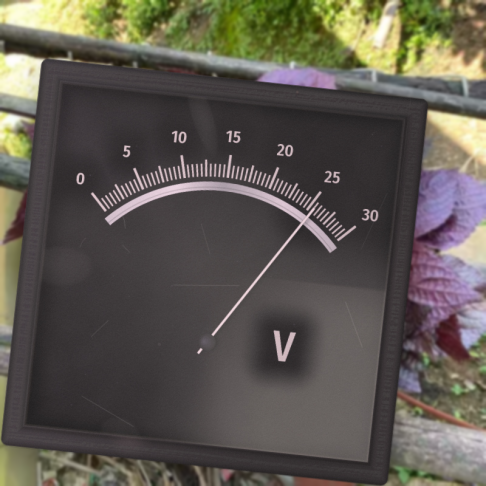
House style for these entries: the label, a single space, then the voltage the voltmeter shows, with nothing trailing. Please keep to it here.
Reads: 25.5 V
